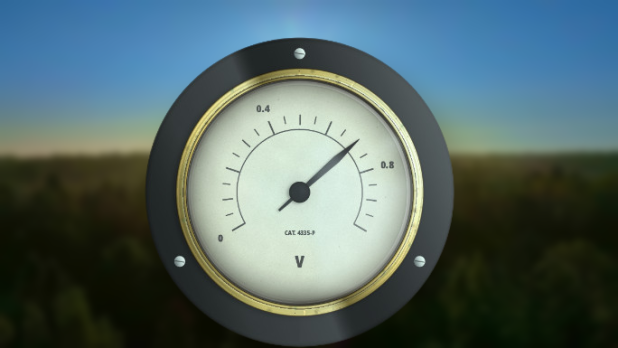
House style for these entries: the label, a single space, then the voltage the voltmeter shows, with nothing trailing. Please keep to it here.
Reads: 0.7 V
